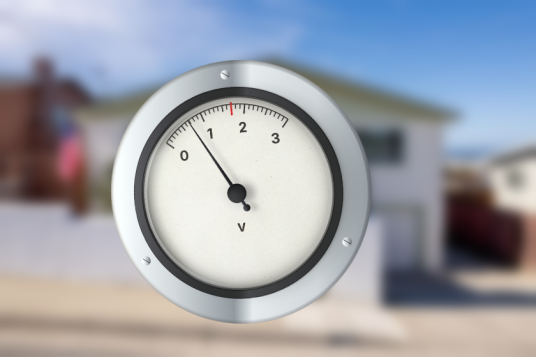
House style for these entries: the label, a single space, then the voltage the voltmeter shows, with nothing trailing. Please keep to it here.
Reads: 0.7 V
